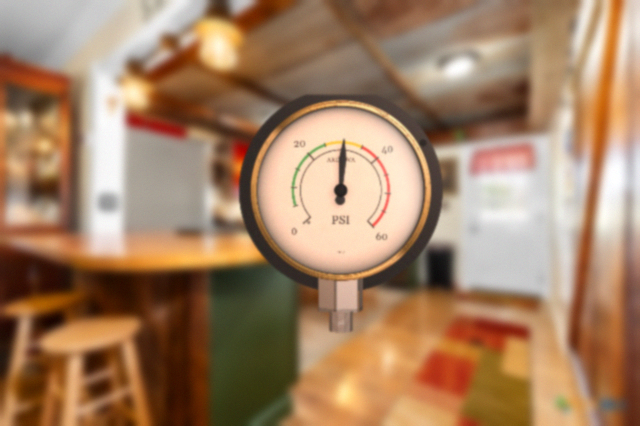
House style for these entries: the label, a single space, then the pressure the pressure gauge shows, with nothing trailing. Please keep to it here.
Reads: 30 psi
